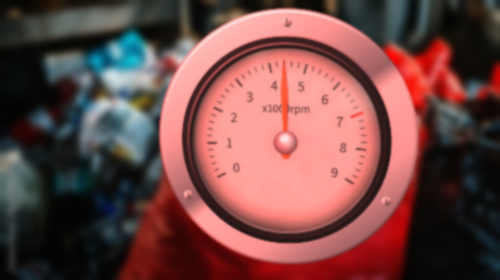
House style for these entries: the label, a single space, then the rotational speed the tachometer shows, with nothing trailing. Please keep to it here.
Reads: 4400 rpm
